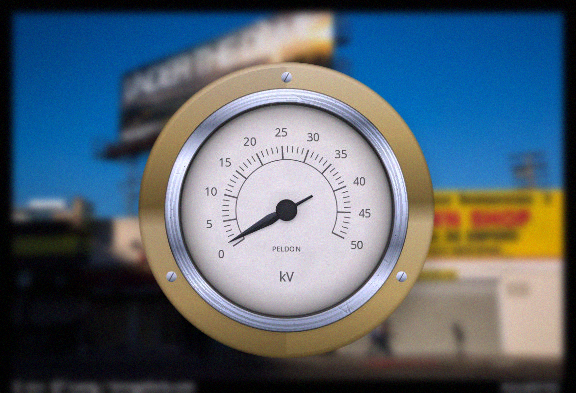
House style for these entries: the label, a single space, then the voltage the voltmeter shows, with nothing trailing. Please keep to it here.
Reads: 1 kV
